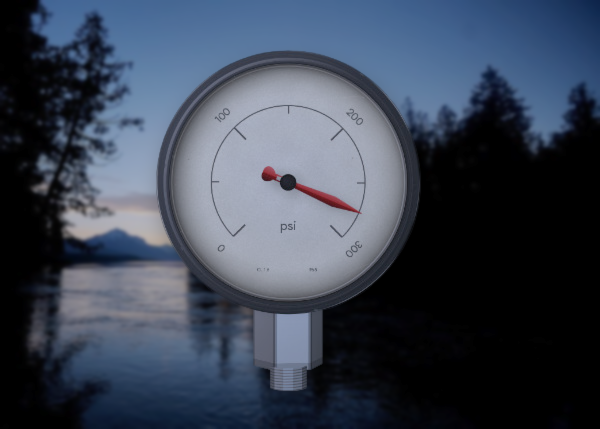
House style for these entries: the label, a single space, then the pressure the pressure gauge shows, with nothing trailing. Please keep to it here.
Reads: 275 psi
